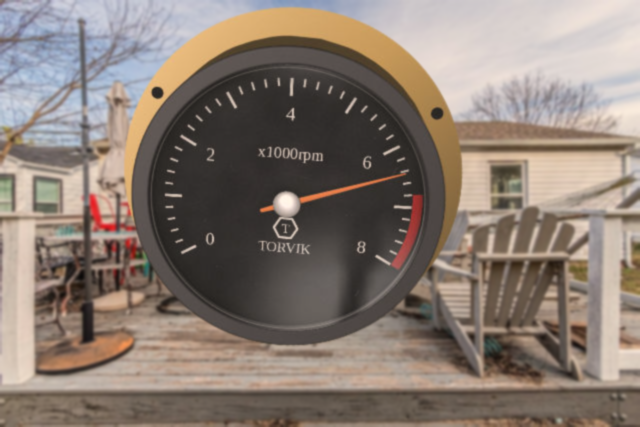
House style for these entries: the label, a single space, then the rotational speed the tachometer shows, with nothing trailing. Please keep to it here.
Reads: 6400 rpm
